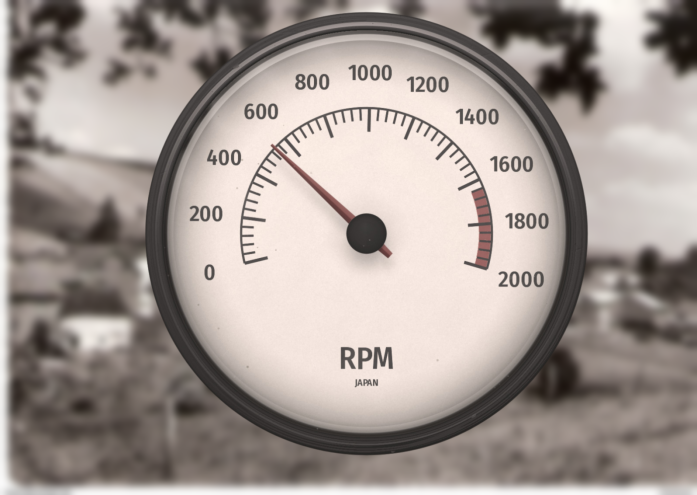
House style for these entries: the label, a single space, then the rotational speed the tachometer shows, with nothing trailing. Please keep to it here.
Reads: 540 rpm
